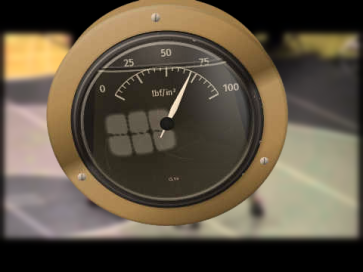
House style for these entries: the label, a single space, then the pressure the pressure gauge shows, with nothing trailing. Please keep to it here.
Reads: 70 psi
